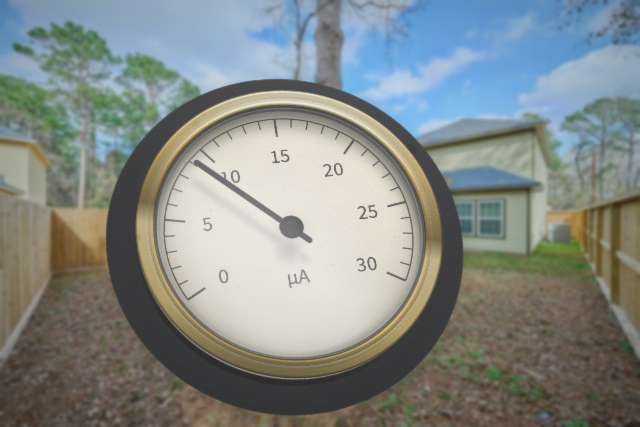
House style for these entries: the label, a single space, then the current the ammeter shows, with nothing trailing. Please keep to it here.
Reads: 9 µA
